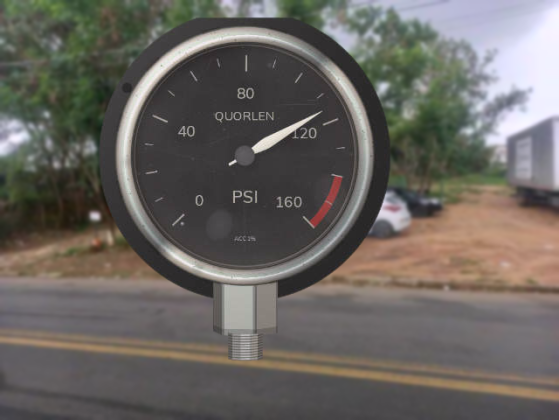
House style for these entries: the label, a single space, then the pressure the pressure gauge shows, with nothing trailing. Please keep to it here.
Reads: 115 psi
